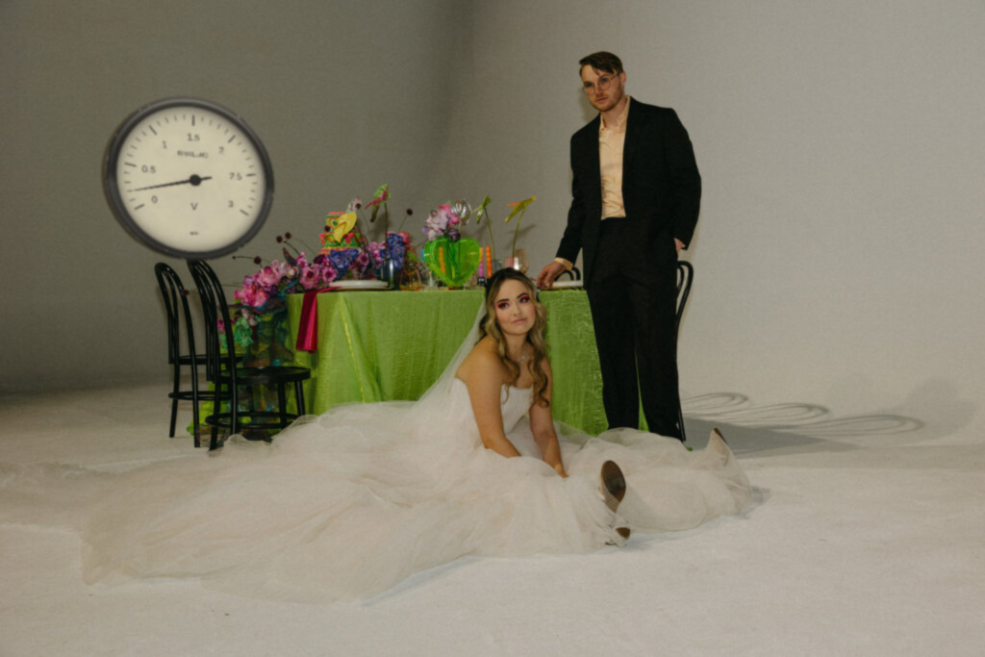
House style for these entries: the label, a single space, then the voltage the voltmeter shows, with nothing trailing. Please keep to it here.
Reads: 0.2 V
